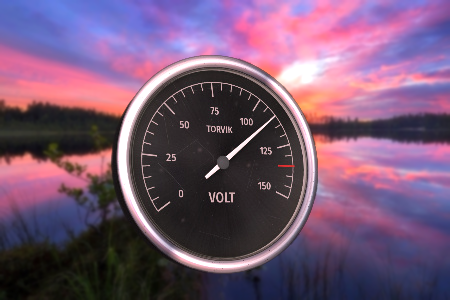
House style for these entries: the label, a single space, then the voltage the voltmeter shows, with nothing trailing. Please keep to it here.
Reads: 110 V
